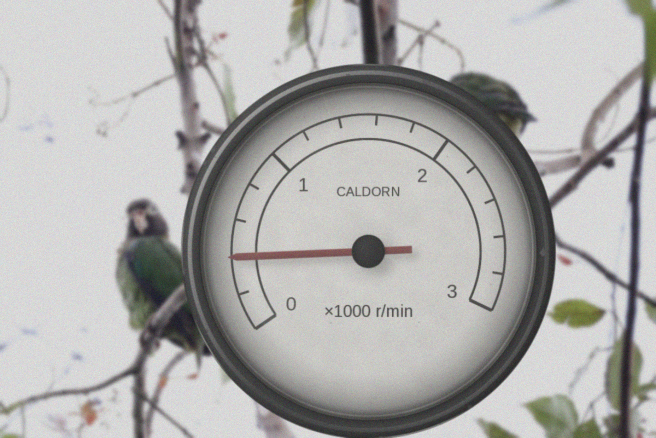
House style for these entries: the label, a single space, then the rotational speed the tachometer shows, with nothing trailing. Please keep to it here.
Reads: 400 rpm
